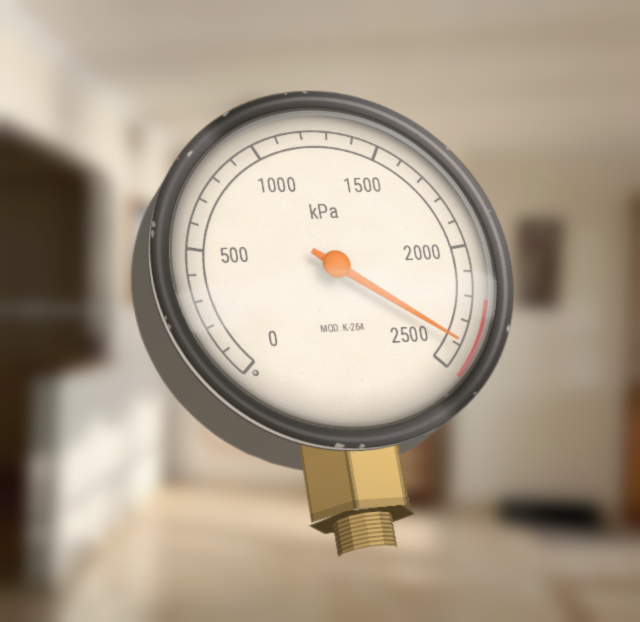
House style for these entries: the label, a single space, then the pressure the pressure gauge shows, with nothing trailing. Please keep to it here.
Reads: 2400 kPa
